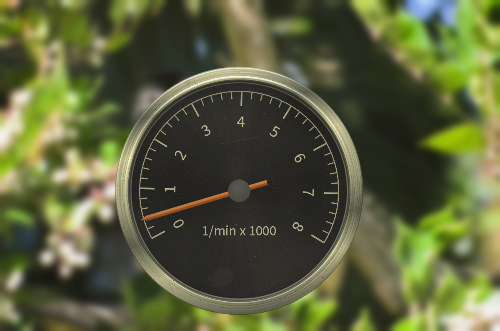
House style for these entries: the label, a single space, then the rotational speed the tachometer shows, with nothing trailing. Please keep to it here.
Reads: 400 rpm
